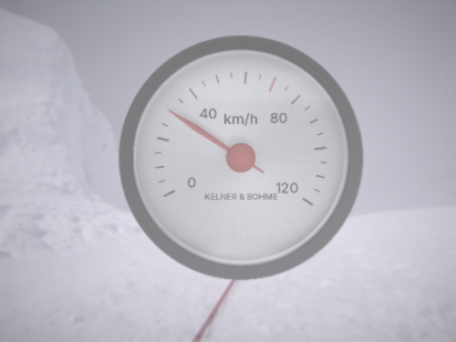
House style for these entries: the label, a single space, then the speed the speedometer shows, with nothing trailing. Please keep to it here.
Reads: 30 km/h
